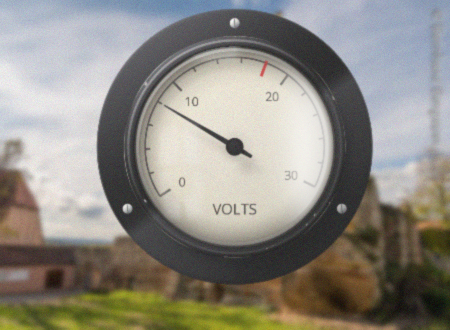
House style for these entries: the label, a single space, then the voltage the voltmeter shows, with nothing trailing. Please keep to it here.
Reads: 8 V
